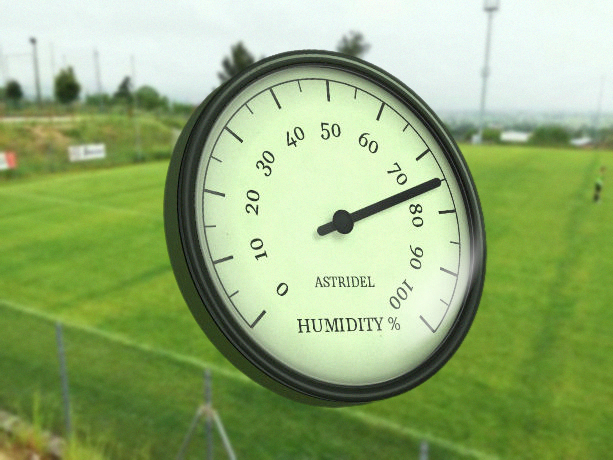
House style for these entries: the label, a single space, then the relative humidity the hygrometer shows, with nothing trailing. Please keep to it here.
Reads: 75 %
